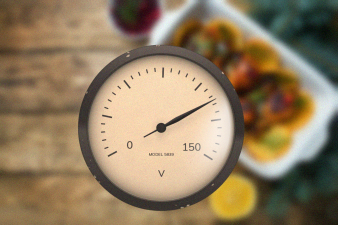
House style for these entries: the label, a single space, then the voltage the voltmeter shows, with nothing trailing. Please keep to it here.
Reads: 112.5 V
